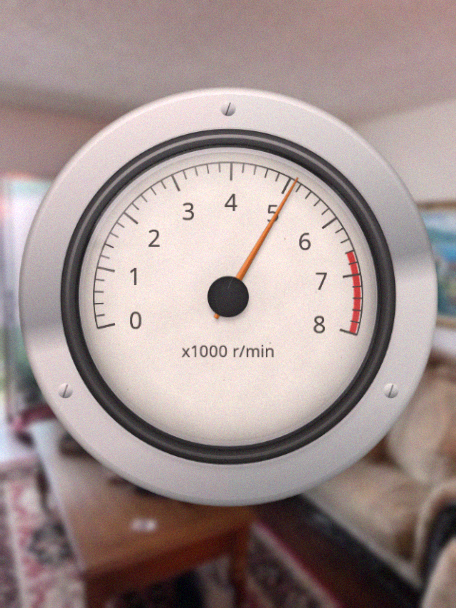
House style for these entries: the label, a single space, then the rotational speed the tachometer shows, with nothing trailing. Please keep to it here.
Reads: 5100 rpm
